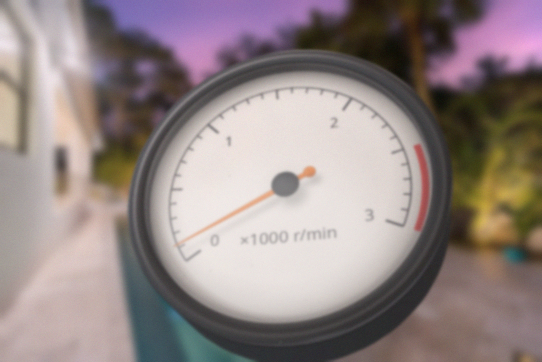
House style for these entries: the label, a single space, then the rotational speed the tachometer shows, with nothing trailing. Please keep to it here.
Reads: 100 rpm
